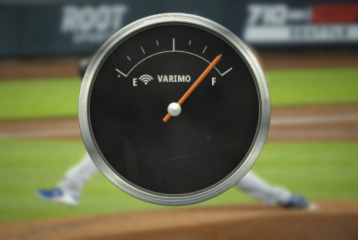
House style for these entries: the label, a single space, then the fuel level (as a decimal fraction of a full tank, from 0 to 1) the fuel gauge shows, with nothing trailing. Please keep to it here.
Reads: 0.875
